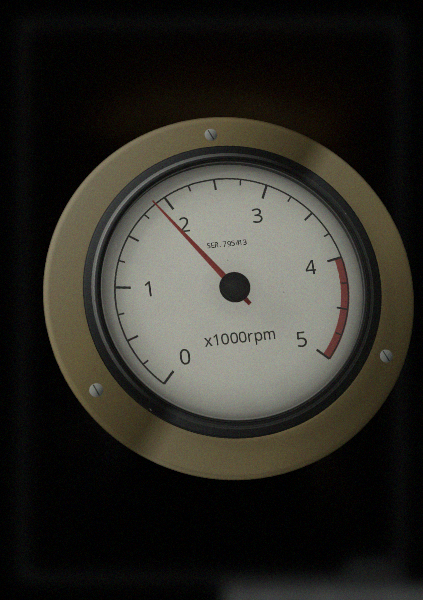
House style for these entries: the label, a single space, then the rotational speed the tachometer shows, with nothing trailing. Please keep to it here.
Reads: 1875 rpm
